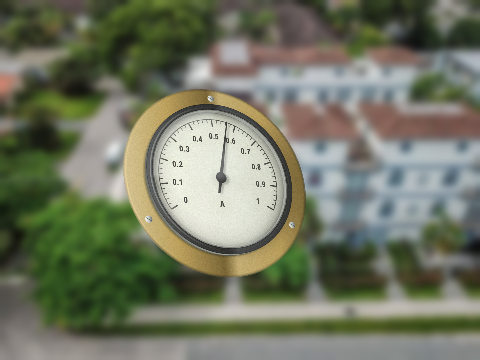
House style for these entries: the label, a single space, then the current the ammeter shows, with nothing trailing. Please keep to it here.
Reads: 0.56 A
